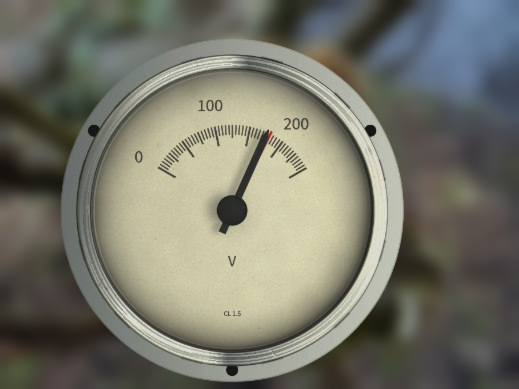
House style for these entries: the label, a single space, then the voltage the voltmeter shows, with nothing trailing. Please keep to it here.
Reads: 175 V
